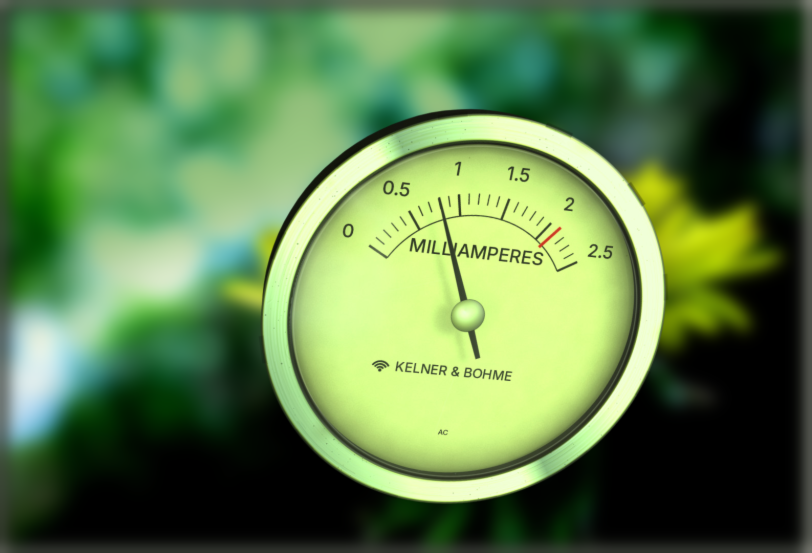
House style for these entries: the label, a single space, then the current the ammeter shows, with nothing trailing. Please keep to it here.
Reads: 0.8 mA
